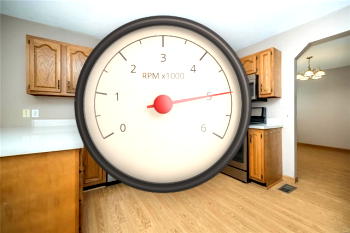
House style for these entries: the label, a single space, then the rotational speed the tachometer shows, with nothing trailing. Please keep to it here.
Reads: 5000 rpm
